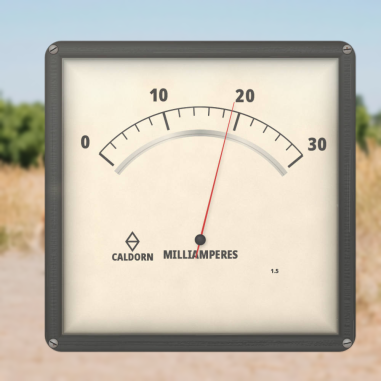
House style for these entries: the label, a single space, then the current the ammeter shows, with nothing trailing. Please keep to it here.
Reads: 19 mA
